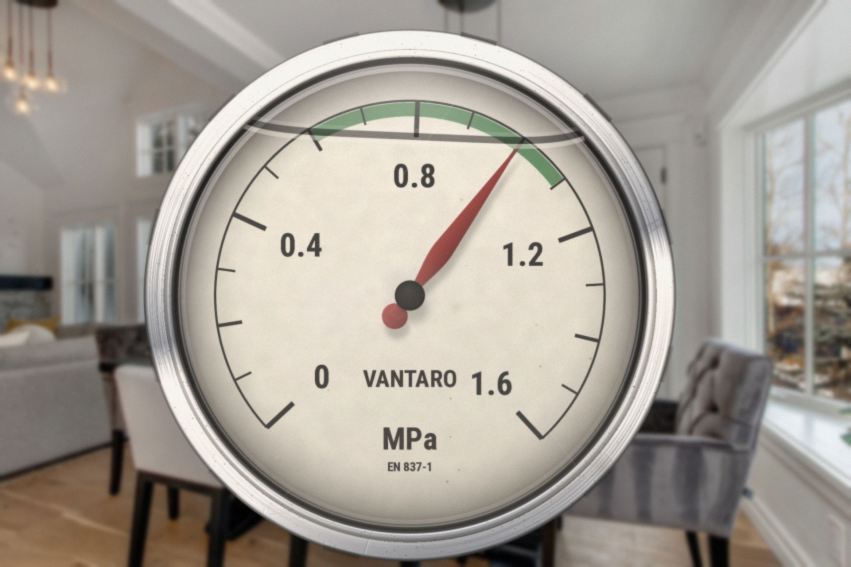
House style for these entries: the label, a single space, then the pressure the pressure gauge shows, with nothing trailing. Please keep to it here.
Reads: 1 MPa
